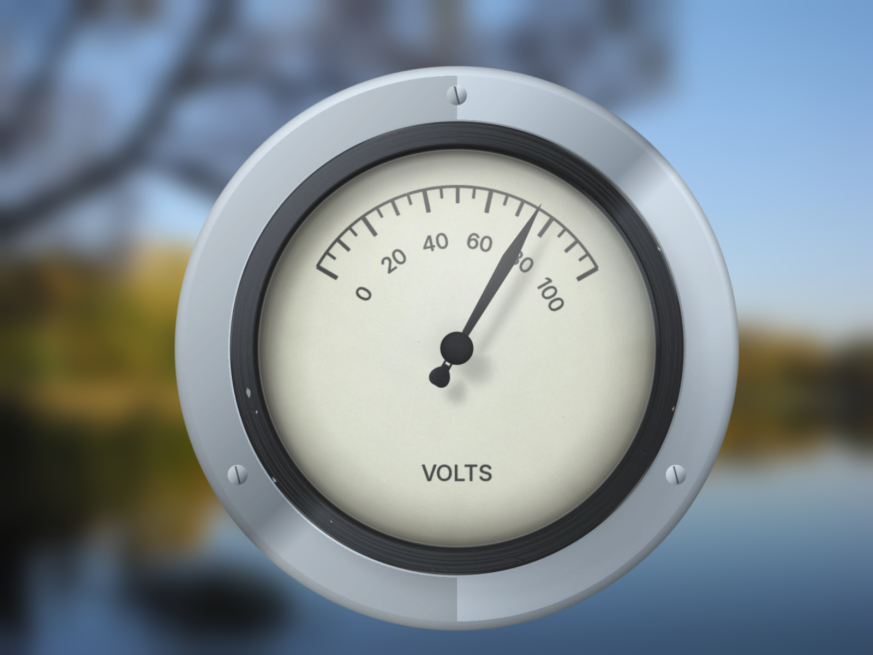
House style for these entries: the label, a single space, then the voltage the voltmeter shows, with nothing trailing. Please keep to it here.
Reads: 75 V
